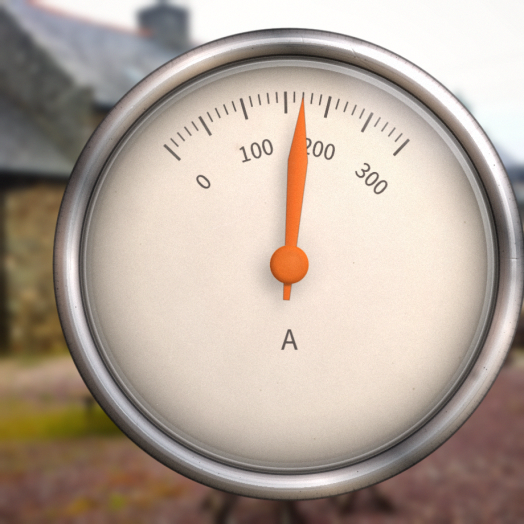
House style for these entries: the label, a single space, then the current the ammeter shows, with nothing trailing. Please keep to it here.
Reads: 170 A
